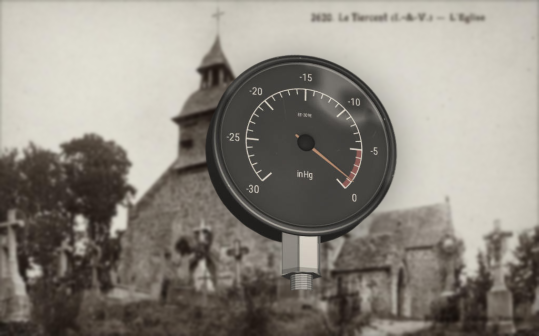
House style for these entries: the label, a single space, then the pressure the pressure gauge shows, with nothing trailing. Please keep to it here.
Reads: -1 inHg
